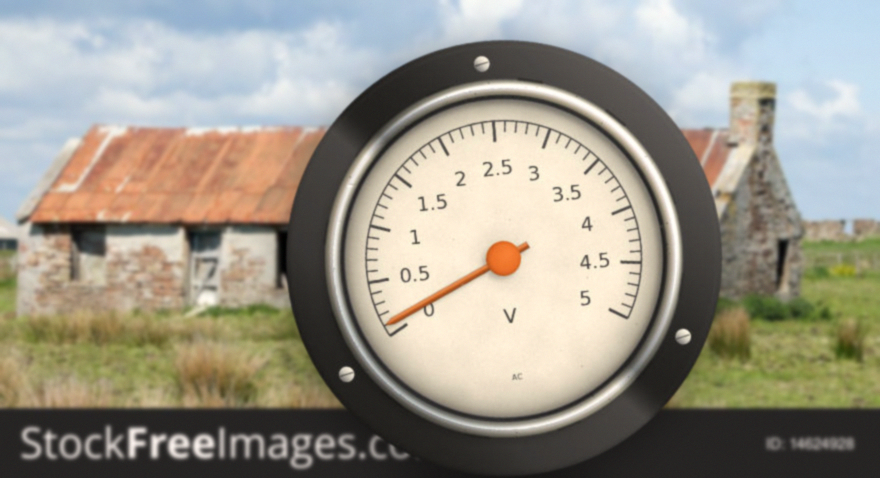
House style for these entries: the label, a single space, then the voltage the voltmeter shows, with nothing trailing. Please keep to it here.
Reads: 0.1 V
